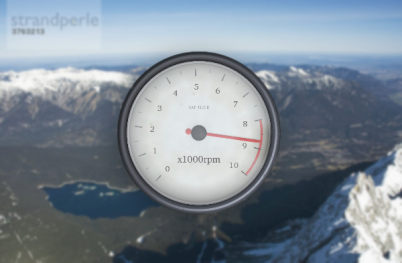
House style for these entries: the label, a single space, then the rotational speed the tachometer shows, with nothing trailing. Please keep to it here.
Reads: 8750 rpm
